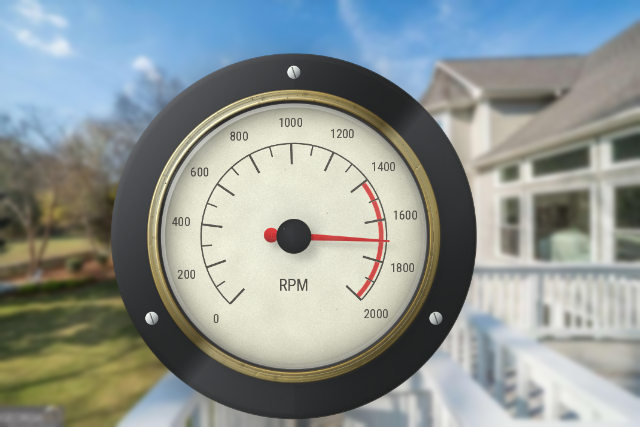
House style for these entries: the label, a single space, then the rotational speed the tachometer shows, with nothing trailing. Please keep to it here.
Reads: 1700 rpm
